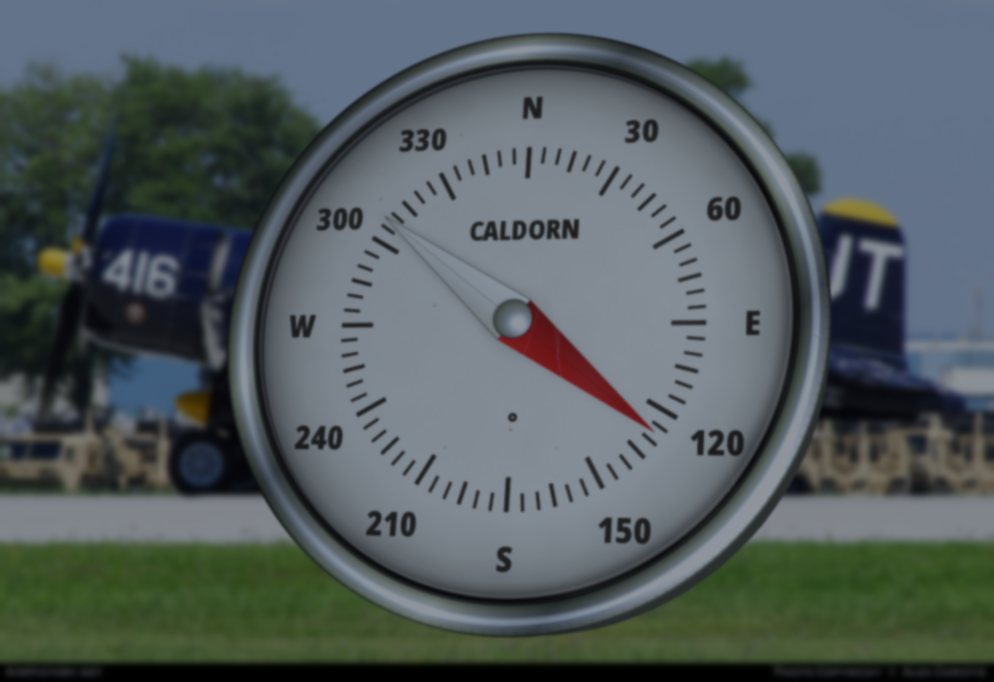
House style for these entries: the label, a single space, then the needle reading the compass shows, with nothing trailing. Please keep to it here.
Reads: 127.5 °
